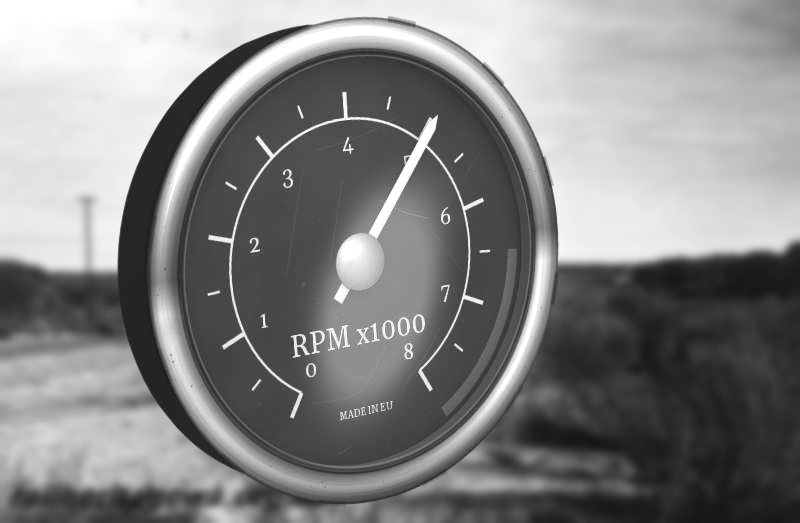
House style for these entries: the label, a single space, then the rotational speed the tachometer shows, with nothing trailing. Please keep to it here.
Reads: 5000 rpm
